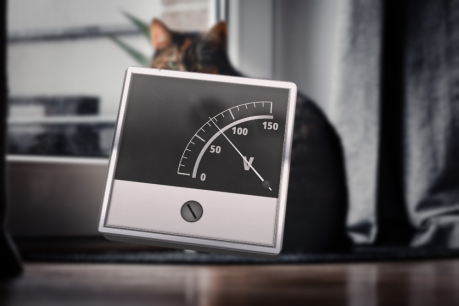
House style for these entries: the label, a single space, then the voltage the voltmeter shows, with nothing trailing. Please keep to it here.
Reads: 75 V
